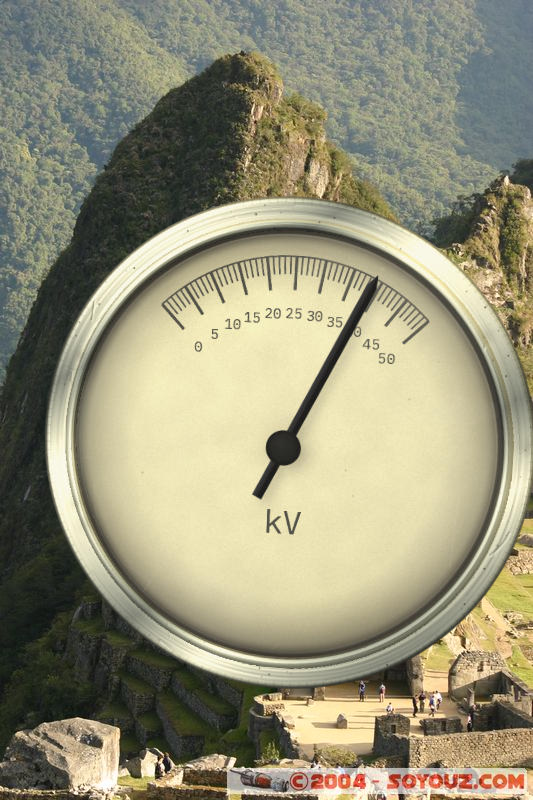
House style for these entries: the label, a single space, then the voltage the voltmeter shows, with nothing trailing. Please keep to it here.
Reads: 39 kV
